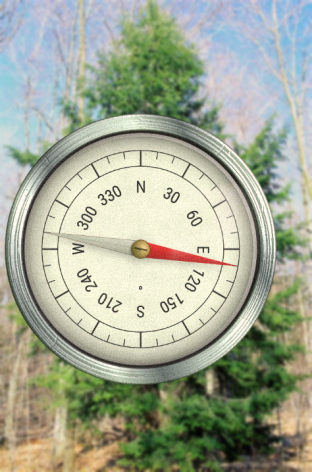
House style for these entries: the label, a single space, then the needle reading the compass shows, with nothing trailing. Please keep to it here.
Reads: 100 °
